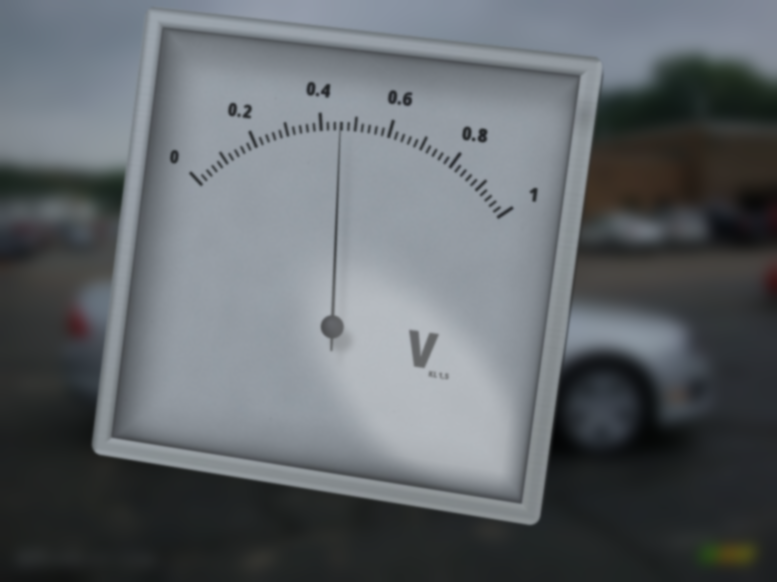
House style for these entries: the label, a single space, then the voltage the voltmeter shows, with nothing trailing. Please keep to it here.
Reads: 0.46 V
